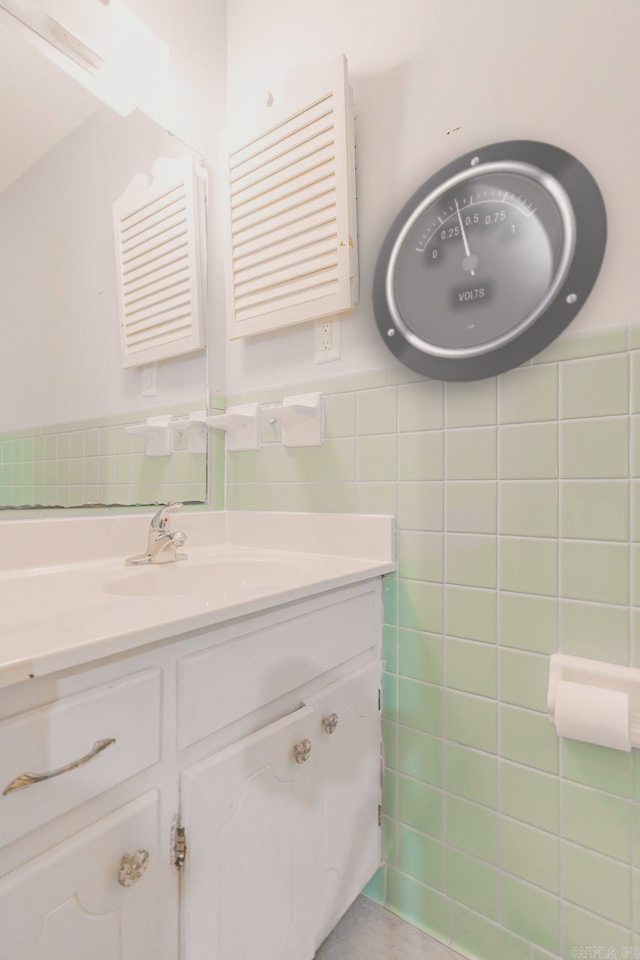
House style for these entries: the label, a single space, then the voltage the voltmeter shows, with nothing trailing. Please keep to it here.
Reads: 0.4 V
